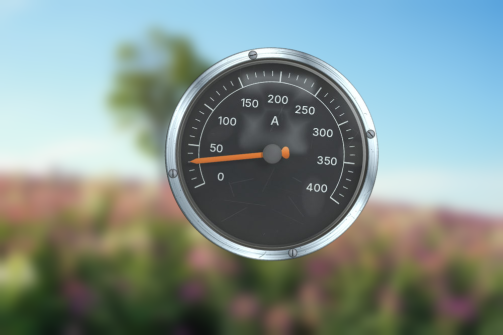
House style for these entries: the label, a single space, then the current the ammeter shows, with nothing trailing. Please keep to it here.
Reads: 30 A
